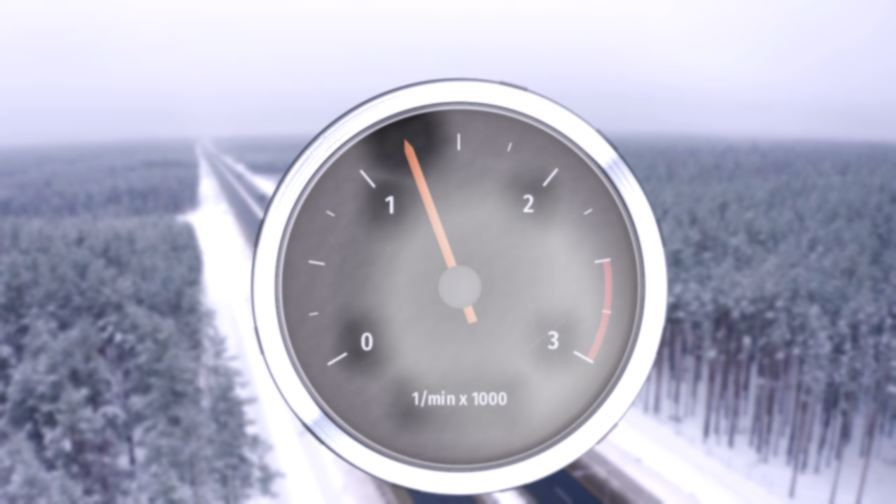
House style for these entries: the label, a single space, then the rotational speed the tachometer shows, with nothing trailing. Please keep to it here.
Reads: 1250 rpm
